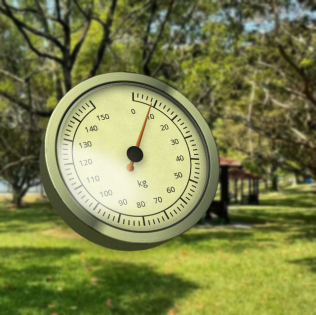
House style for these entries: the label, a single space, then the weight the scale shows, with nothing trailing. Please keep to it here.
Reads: 8 kg
